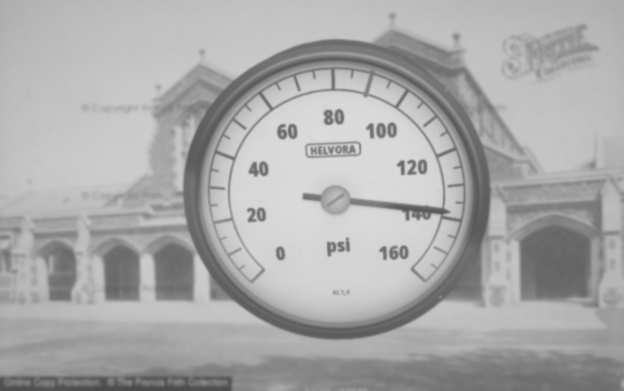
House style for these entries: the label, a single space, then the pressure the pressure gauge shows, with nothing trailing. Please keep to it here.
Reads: 137.5 psi
